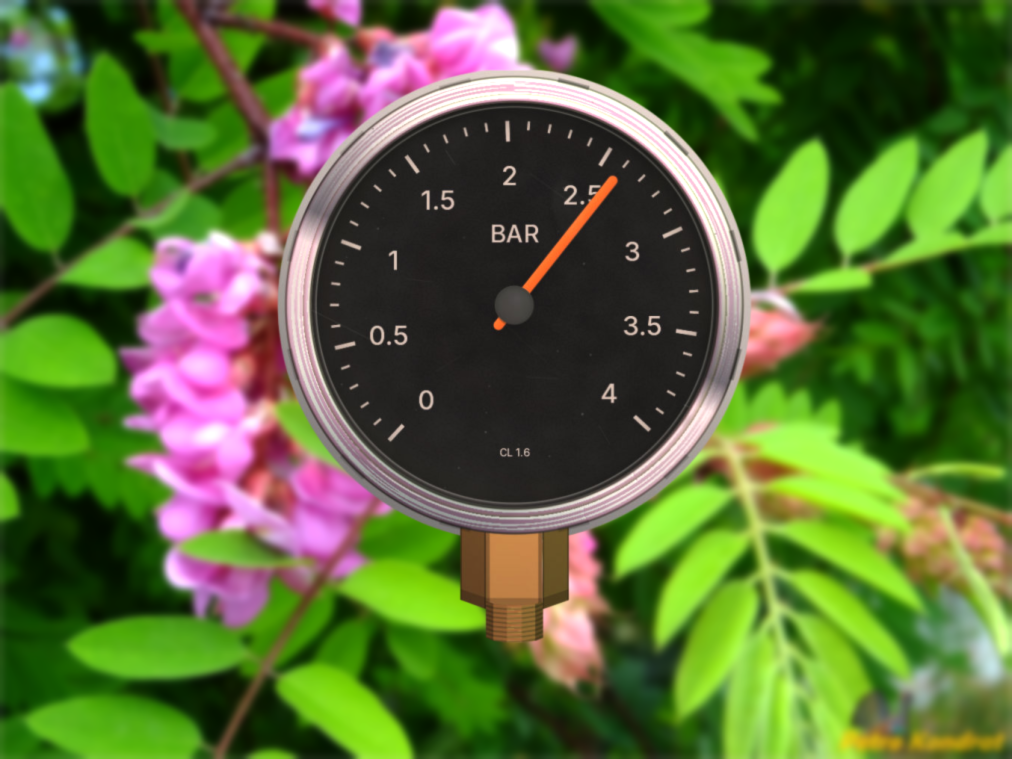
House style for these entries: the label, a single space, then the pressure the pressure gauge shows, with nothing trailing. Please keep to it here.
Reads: 2.6 bar
